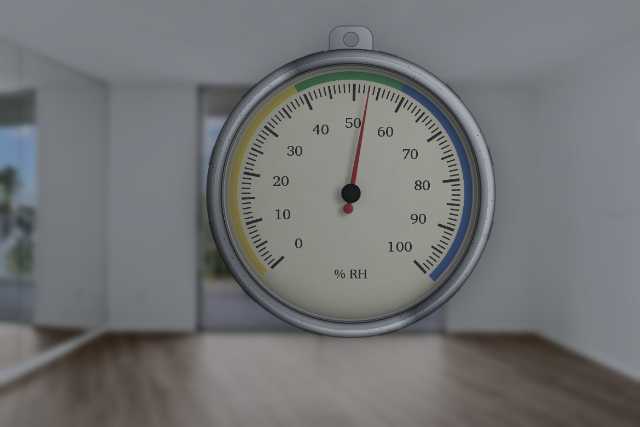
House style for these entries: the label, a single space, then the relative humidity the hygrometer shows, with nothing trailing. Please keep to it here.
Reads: 53 %
